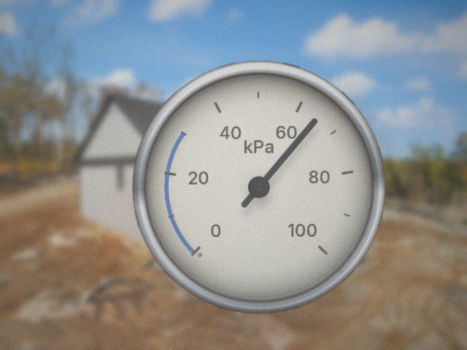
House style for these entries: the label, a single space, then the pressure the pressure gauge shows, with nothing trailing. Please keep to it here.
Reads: 65 kPa
